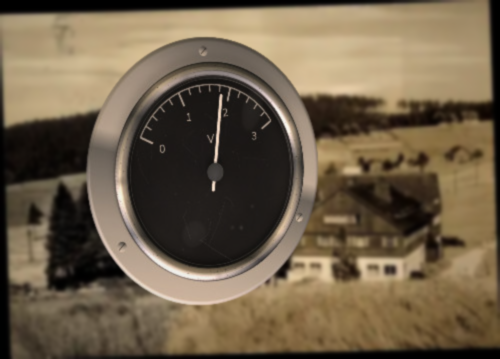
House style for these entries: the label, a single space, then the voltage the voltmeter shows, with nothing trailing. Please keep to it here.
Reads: 1.8 V
